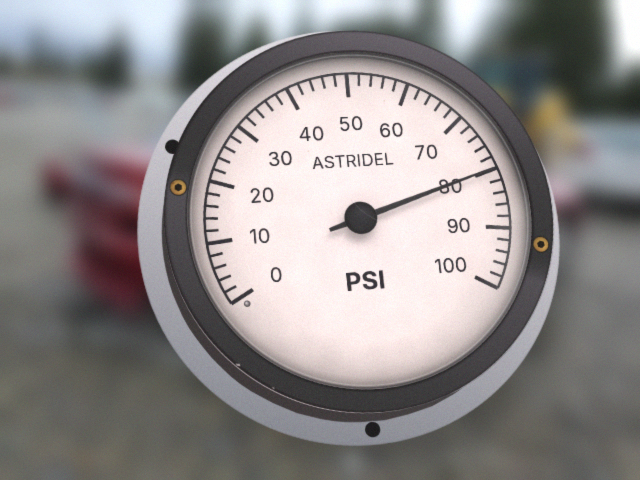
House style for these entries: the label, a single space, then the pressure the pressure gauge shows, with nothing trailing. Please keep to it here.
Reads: 80 psi
